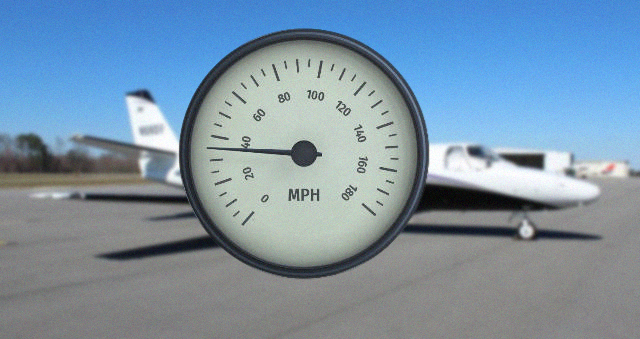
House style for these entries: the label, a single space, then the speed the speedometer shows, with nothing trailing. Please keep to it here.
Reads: 35 mph
